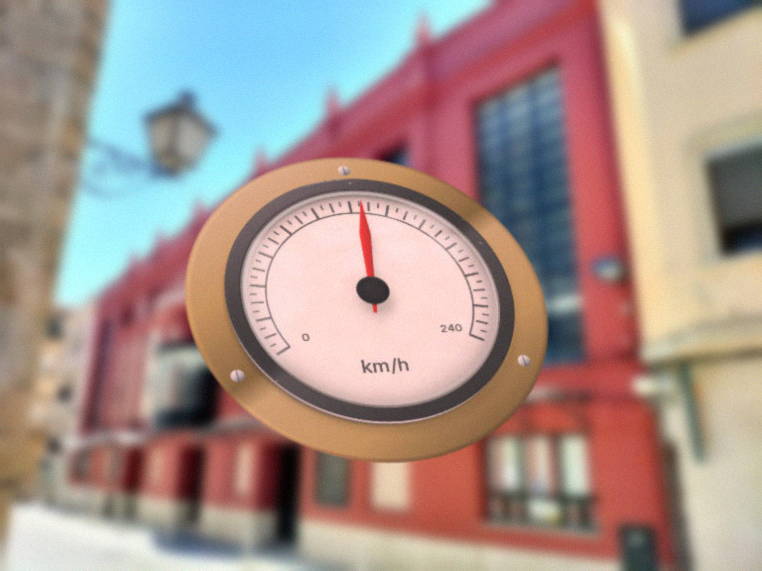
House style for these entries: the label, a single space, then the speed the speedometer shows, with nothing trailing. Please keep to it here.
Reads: 125 km/h
